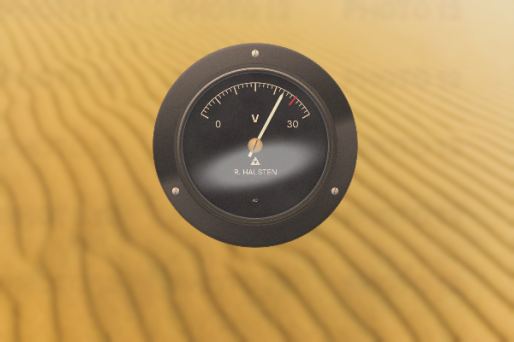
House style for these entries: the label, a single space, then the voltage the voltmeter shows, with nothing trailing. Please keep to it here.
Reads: 22 V
